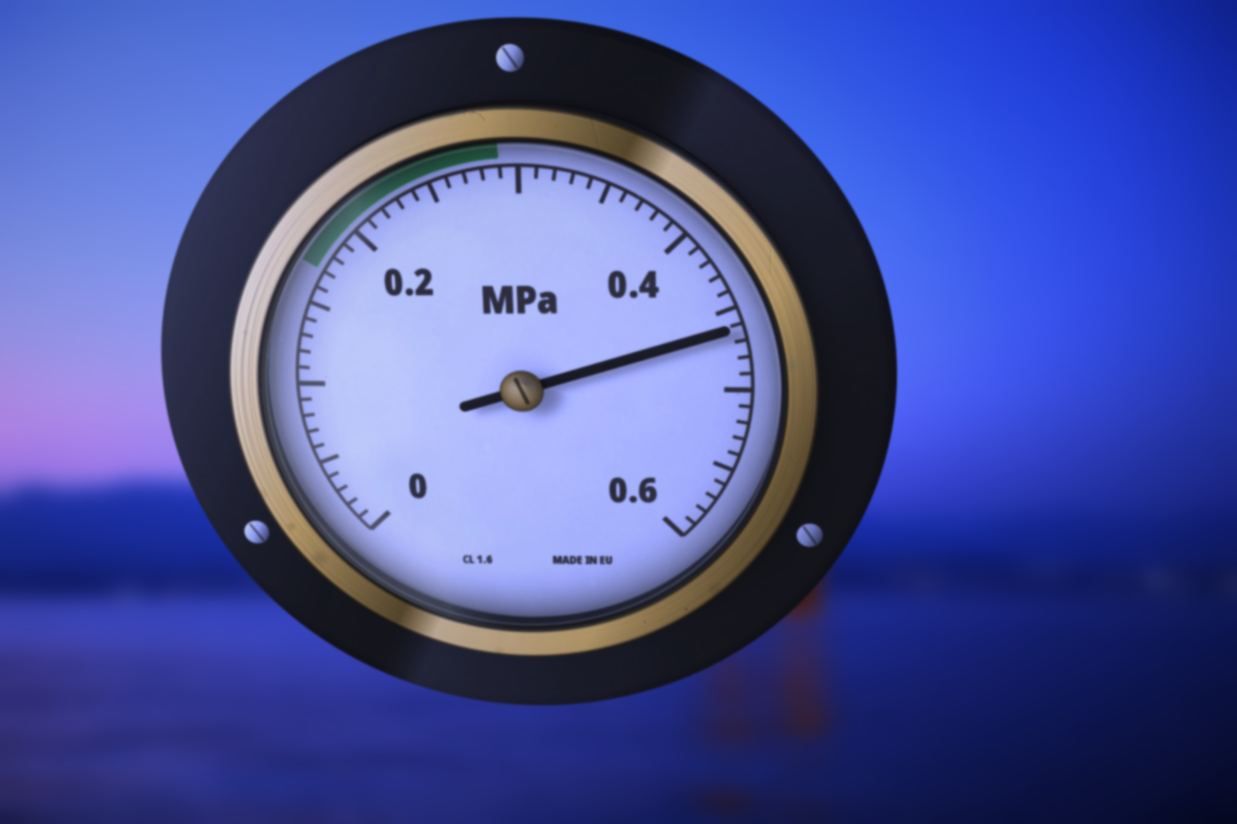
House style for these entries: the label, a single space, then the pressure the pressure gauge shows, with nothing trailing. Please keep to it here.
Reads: 0.46 MPa
